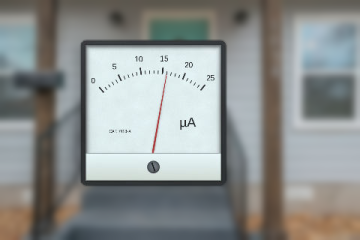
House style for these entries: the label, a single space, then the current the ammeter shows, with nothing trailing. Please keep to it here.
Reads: 16 µA
